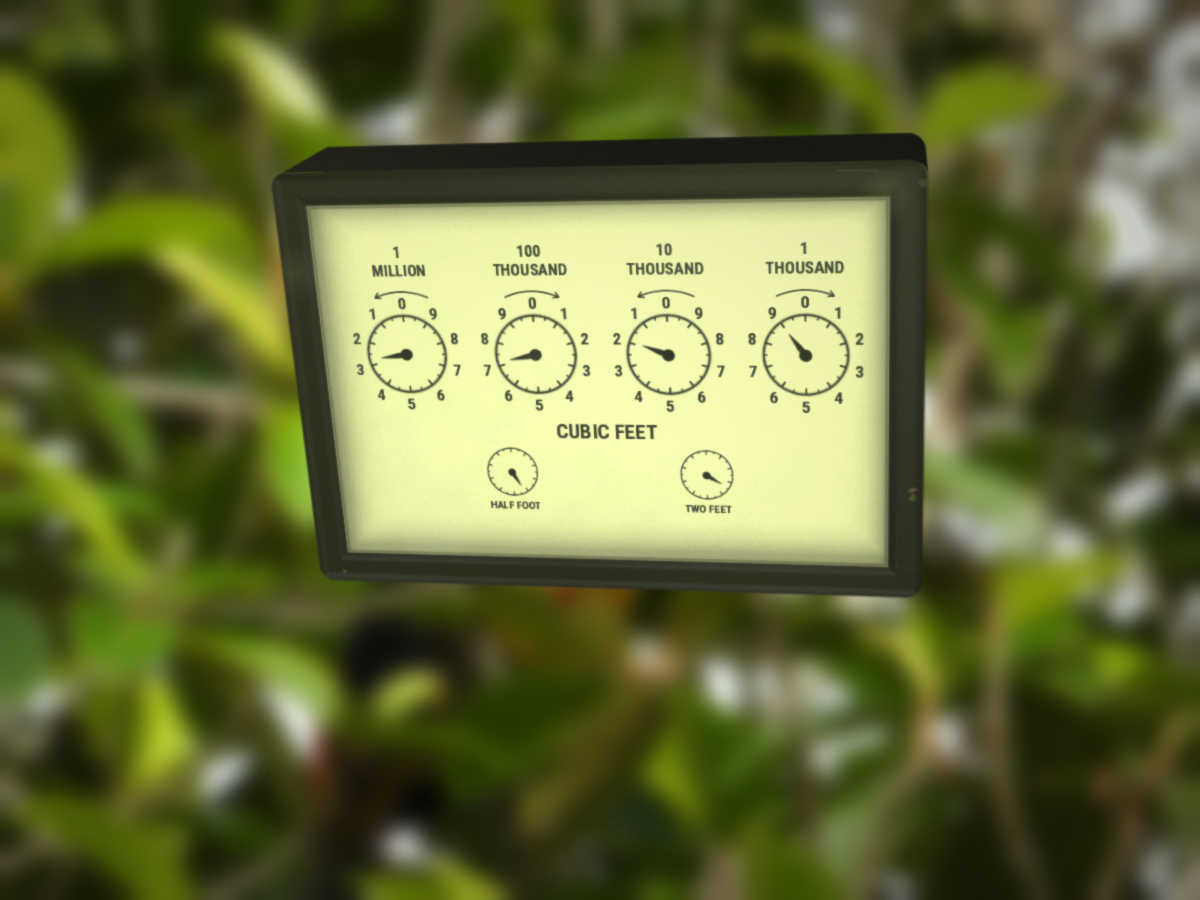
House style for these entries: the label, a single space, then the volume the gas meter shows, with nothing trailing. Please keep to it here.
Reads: 271900 ft³
